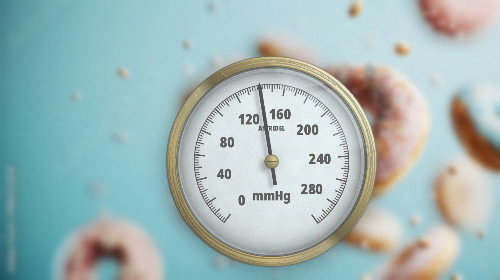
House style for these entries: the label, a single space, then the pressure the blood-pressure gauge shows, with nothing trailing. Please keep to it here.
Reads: 140 mmHg
